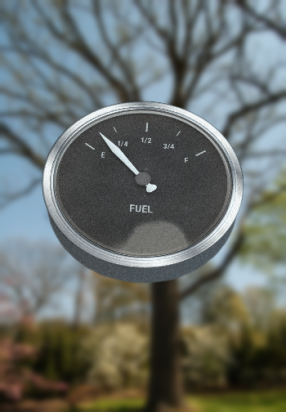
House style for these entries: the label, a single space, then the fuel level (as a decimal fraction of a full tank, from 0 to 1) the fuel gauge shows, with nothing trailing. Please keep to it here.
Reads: 0.125
